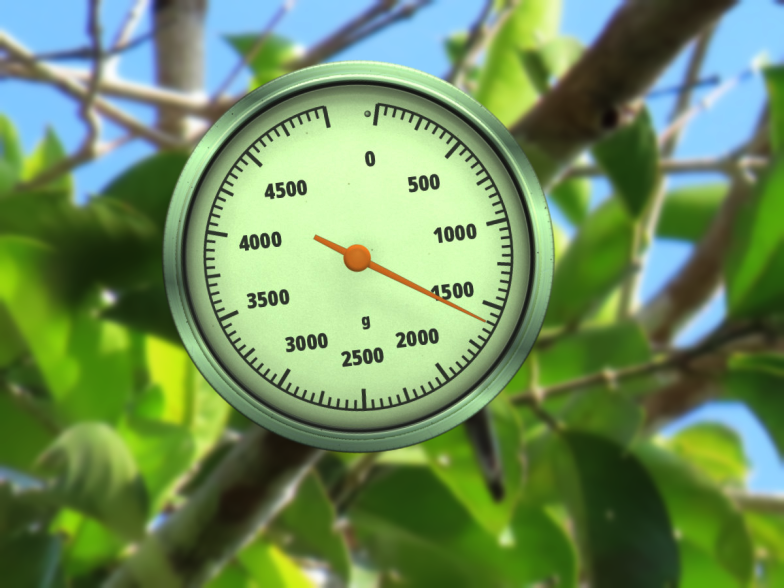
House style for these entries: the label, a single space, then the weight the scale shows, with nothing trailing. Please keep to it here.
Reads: 1600 g
